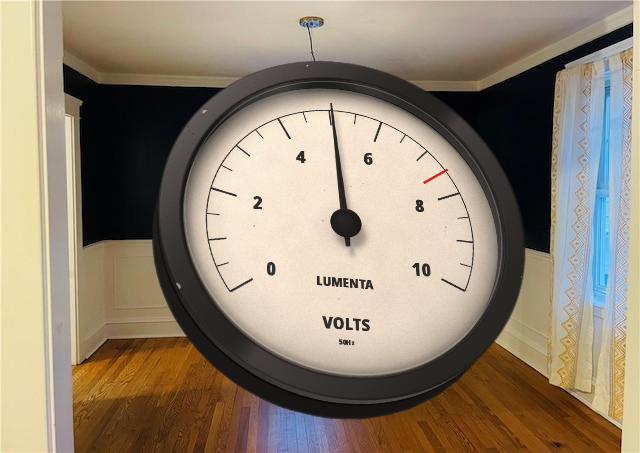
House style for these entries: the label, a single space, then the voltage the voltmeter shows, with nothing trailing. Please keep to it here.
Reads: 5 V
